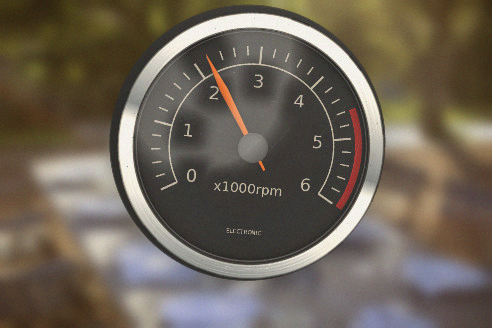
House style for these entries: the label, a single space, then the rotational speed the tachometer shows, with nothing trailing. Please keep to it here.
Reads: 2200 rpm
